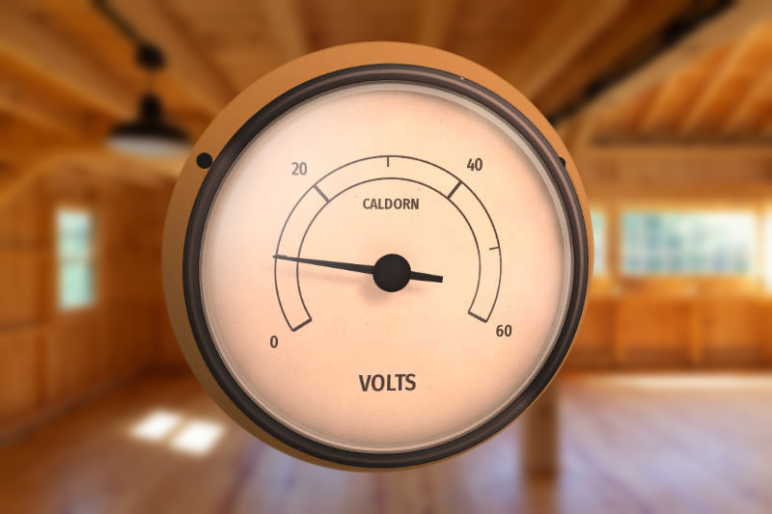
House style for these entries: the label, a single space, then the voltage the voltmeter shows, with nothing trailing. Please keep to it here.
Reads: 10 V
